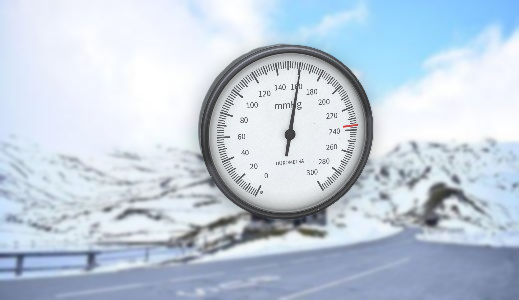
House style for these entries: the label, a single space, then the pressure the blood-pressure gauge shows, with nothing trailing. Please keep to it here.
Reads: 160 mmHg
